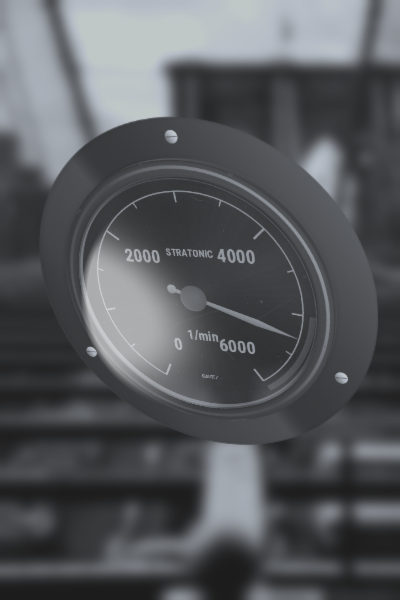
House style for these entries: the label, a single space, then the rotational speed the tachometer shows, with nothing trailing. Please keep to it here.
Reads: 5250 rpm
